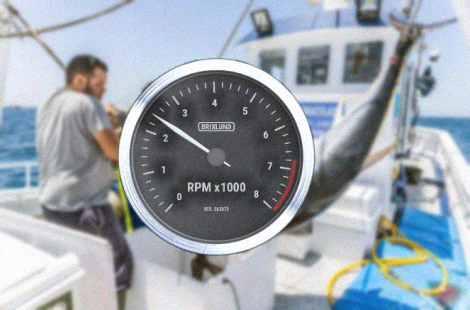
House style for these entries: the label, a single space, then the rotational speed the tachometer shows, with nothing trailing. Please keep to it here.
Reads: 2400 rpm
